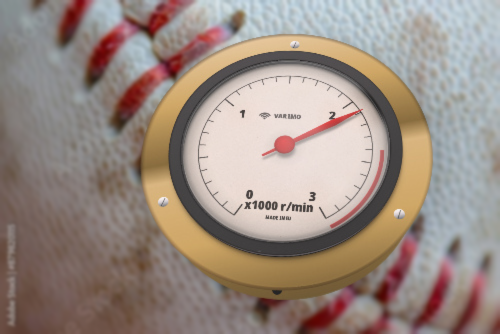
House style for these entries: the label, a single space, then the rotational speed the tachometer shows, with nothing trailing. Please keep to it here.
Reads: 2100 rpm
